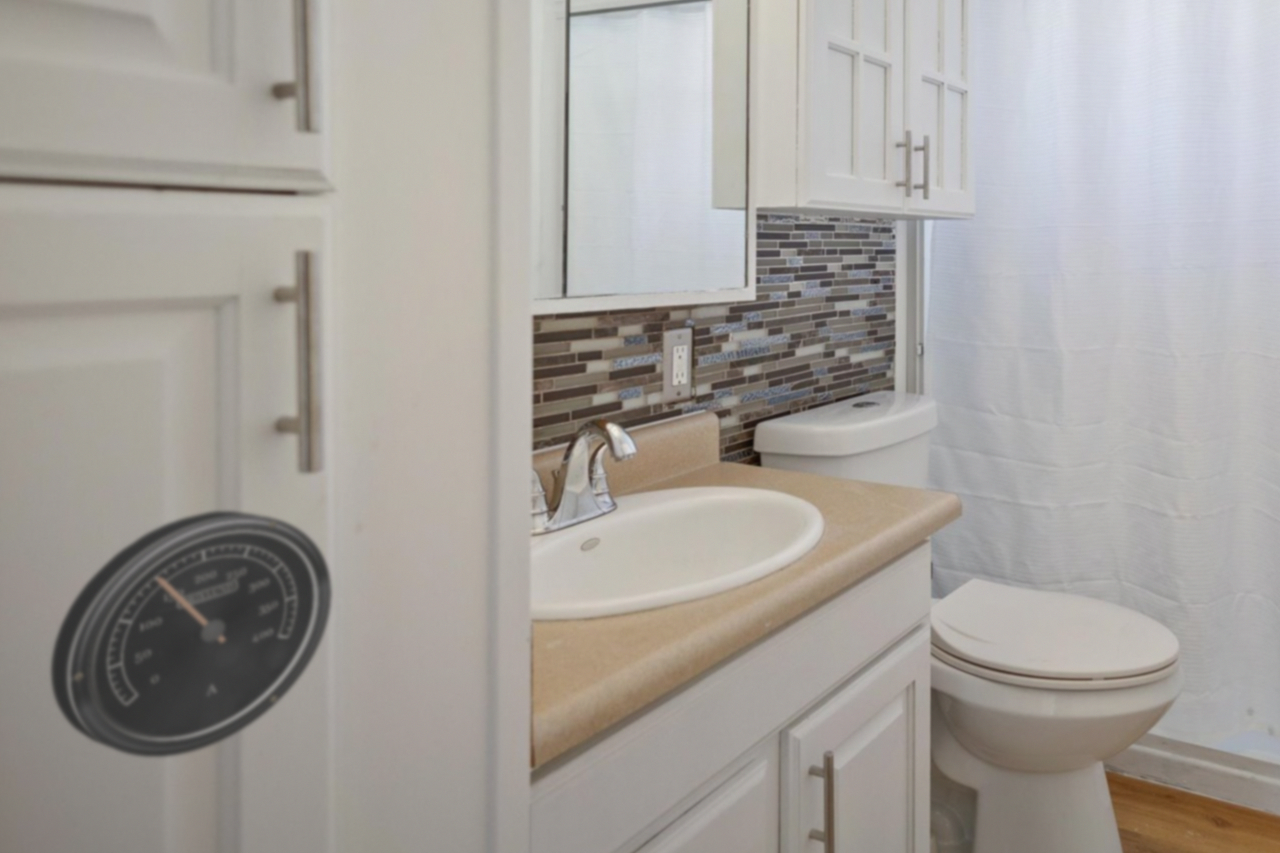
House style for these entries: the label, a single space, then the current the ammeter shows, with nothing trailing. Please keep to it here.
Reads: 150 A
